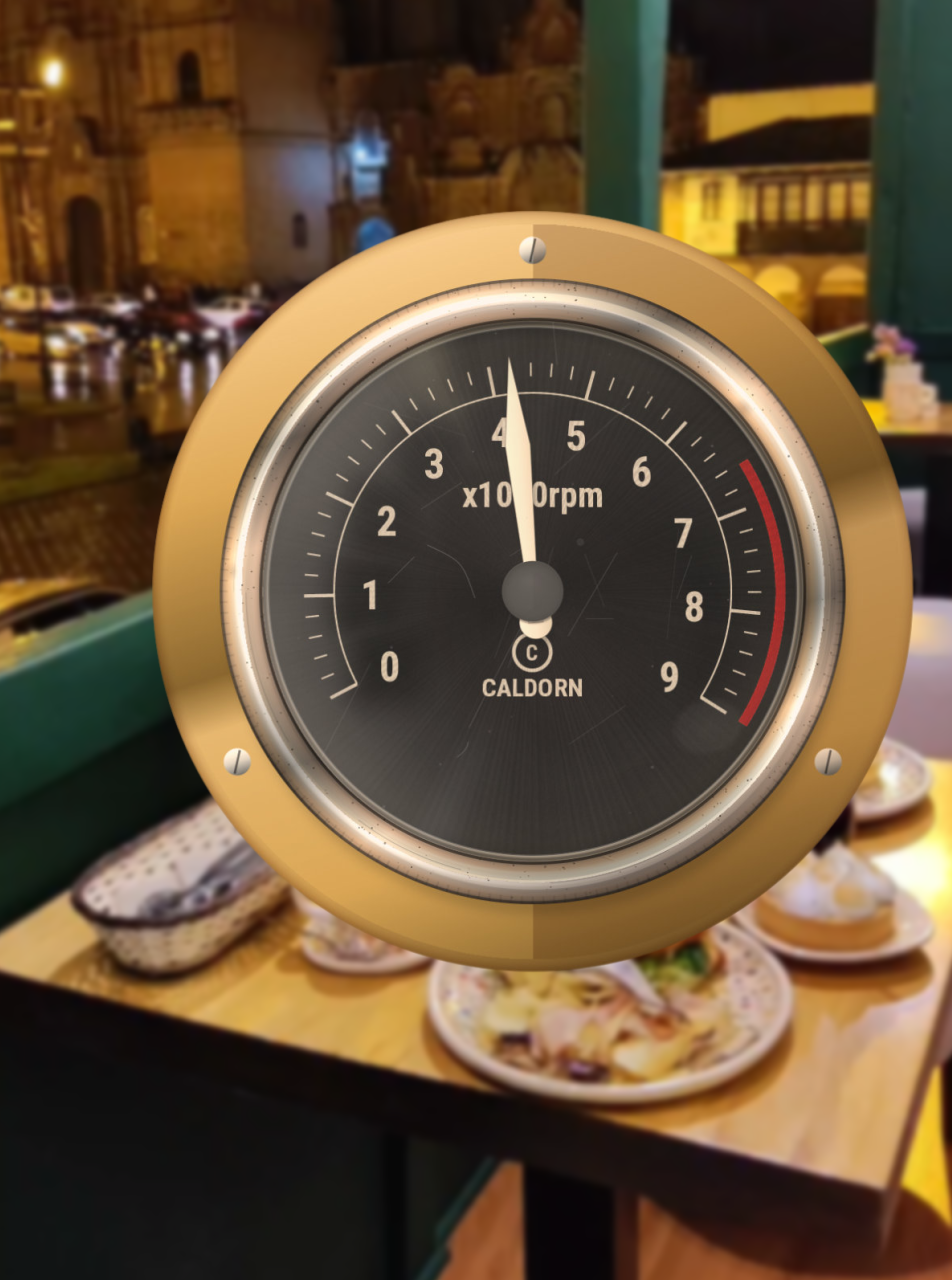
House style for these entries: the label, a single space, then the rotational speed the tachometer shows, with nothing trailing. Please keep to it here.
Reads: 4200 rpm
